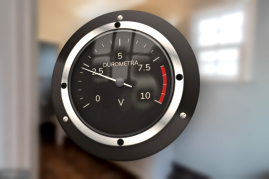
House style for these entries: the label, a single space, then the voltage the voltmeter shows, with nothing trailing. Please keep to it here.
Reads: 2.25 V
